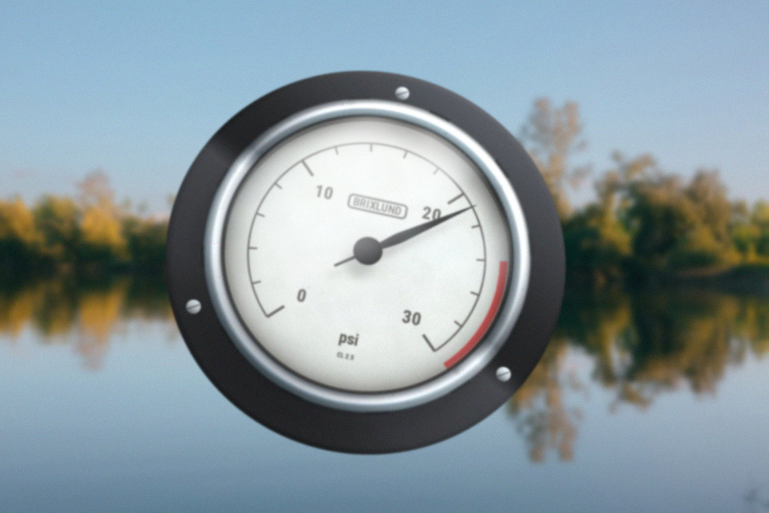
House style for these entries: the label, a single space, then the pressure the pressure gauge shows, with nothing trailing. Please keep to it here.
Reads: 21 psi
